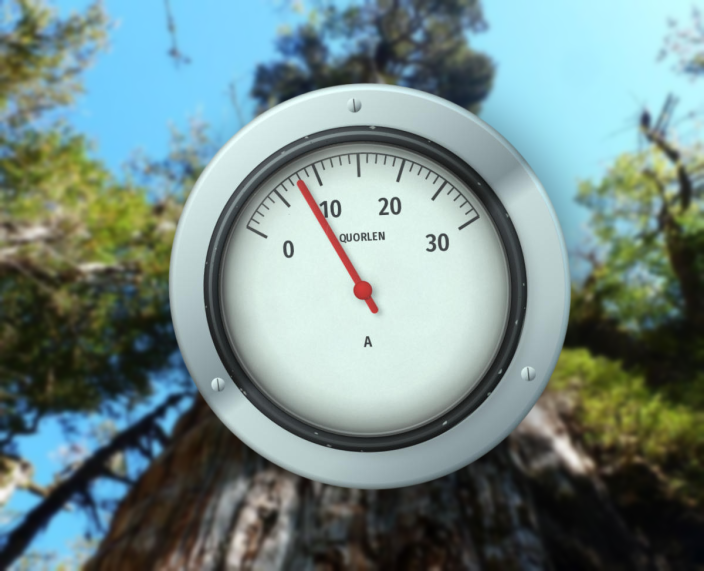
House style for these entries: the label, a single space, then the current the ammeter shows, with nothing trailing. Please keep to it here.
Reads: 8 A
